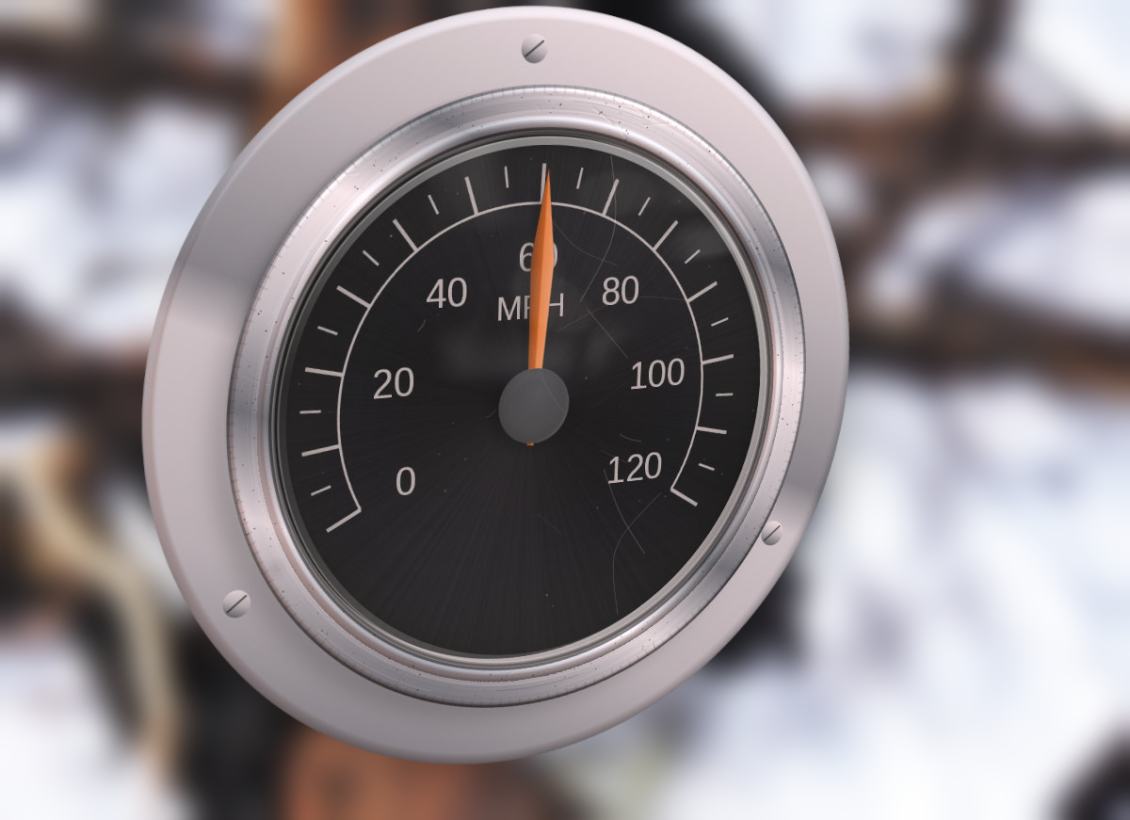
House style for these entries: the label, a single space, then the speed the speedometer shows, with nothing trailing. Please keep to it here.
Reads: 60 mph
